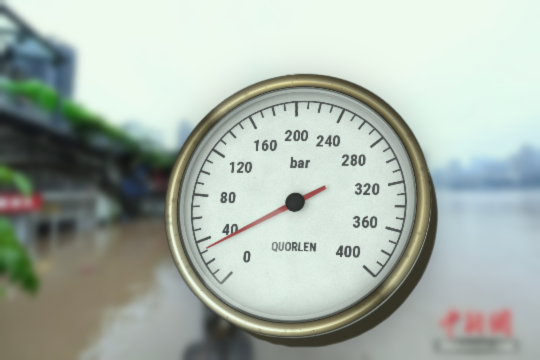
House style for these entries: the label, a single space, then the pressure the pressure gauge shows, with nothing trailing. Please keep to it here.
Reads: 30 bar
